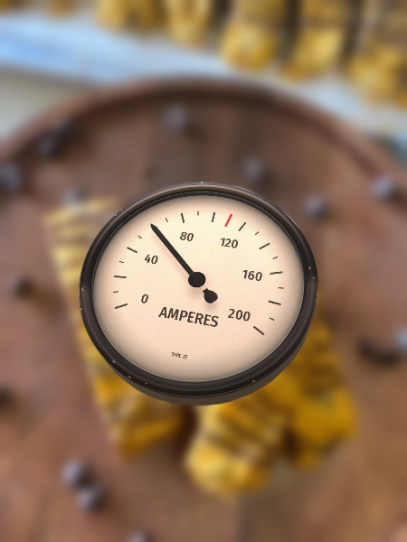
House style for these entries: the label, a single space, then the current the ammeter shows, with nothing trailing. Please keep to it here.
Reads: 60 A
